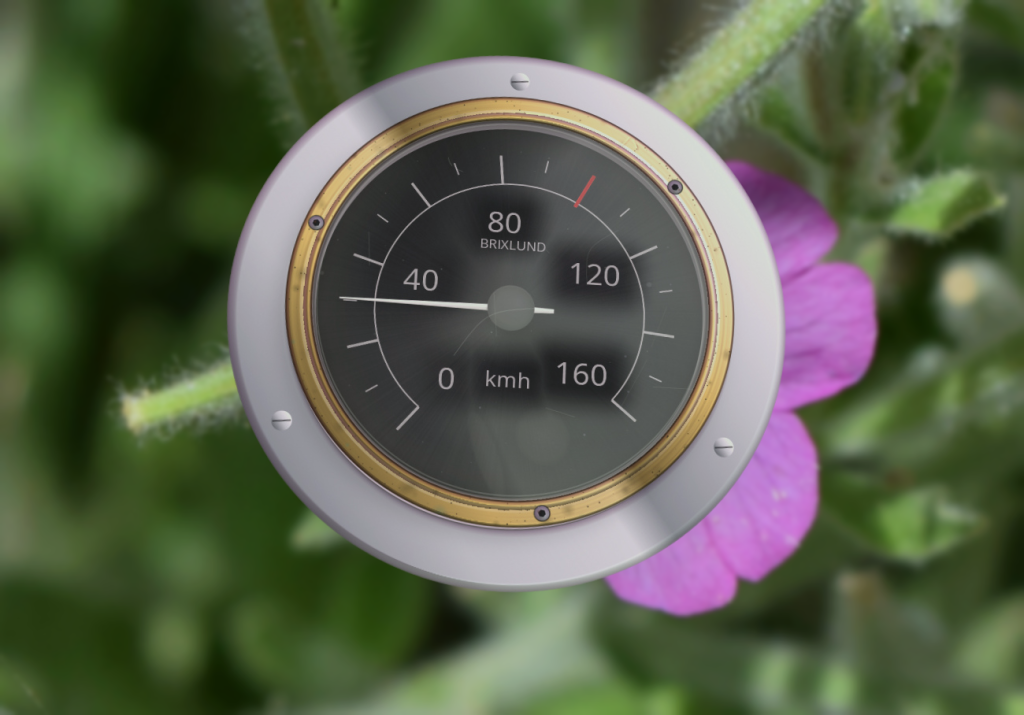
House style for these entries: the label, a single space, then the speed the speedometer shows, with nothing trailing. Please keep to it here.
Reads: 30 km/h
